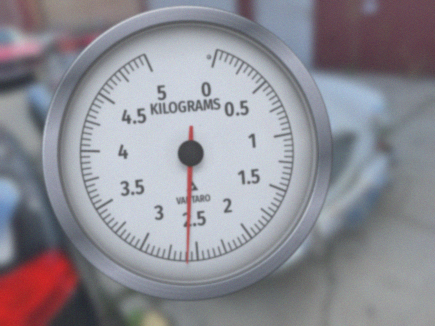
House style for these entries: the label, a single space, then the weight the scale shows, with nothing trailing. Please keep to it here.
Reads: 2.6 kg
